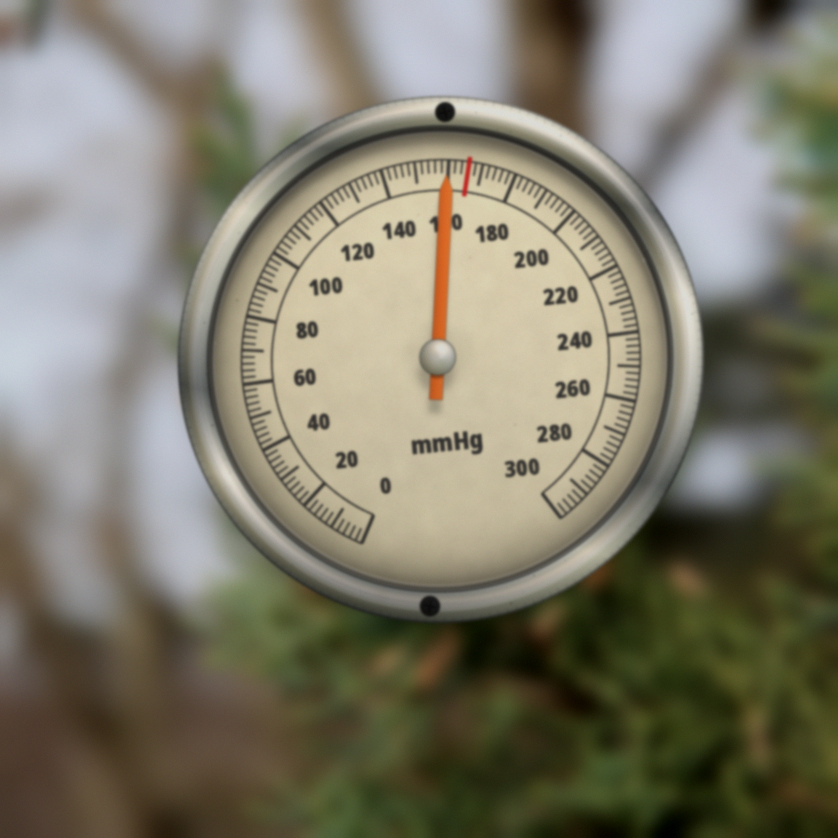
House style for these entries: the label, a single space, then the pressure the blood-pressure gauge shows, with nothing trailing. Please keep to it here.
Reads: 160 mmHg
